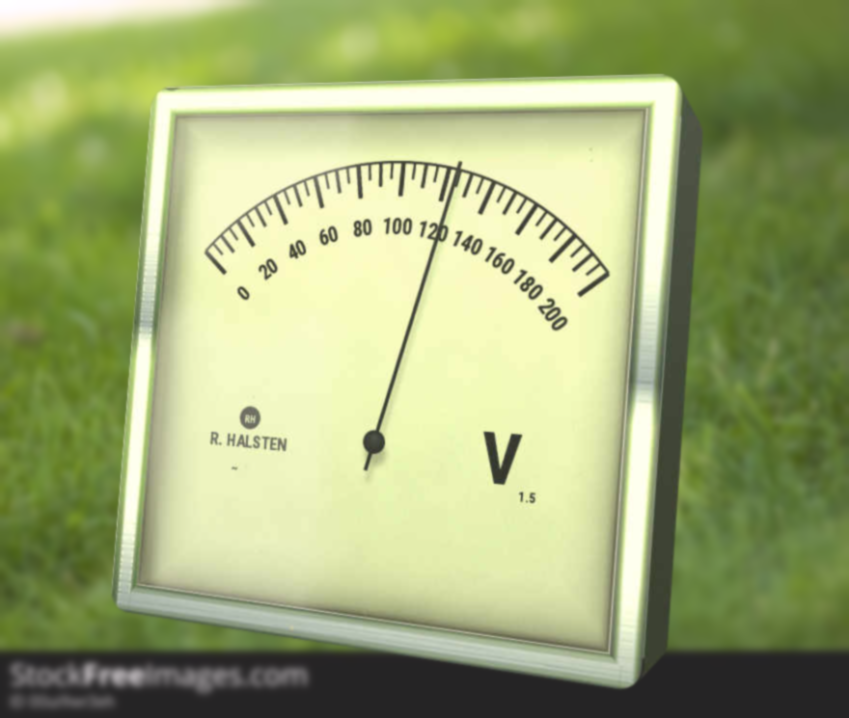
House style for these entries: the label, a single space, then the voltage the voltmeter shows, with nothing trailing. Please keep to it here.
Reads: 125 V
